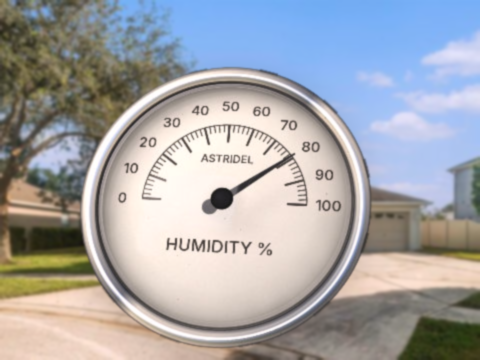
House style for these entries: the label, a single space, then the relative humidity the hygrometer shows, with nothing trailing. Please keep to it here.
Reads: 80 %
